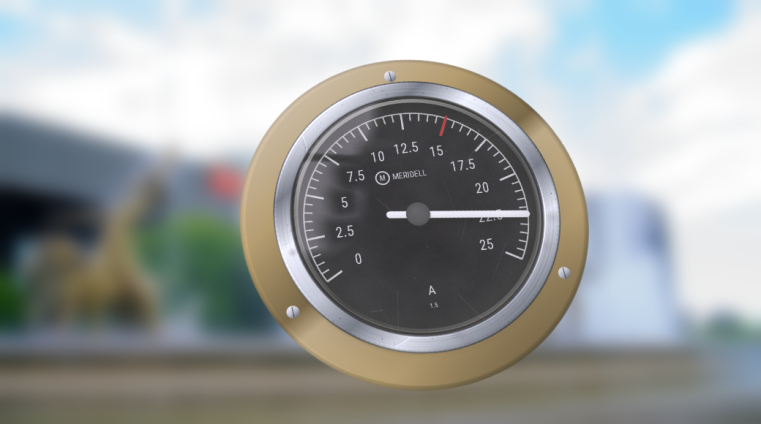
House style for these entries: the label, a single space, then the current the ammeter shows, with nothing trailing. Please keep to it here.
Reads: 22.5 A
